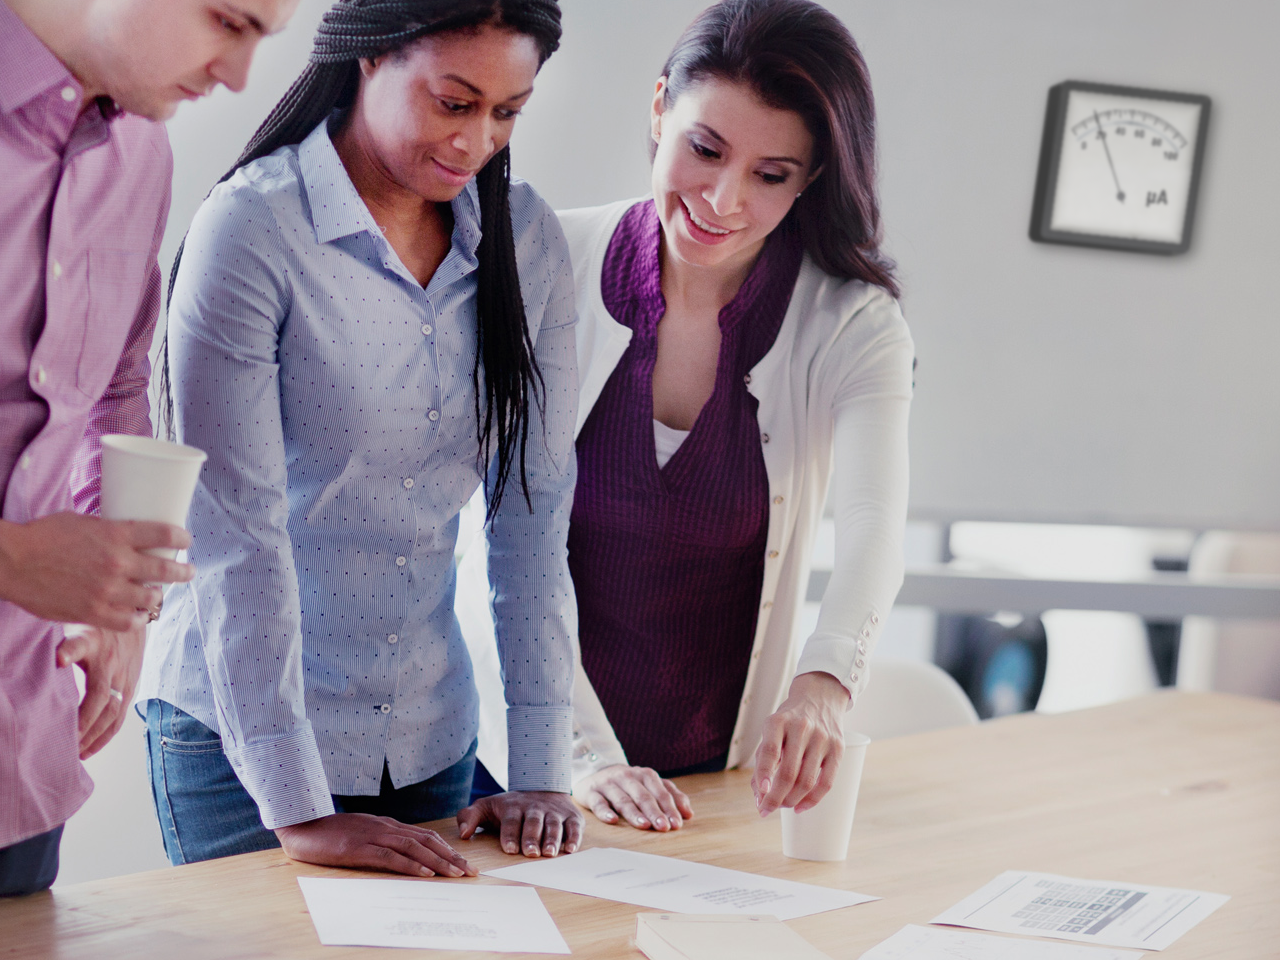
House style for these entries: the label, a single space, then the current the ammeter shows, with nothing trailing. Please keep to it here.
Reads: 20 µA
